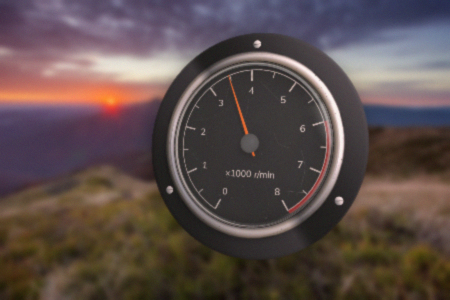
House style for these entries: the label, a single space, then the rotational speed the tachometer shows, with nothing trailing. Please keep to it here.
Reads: 3500 rpm
